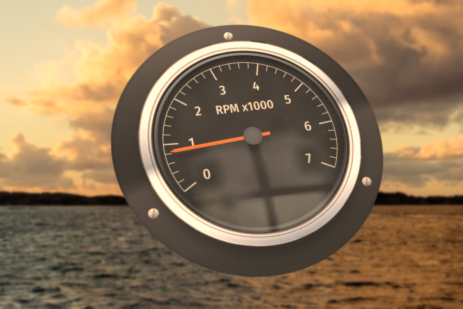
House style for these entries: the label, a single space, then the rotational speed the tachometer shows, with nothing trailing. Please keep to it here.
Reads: 800 rpm
